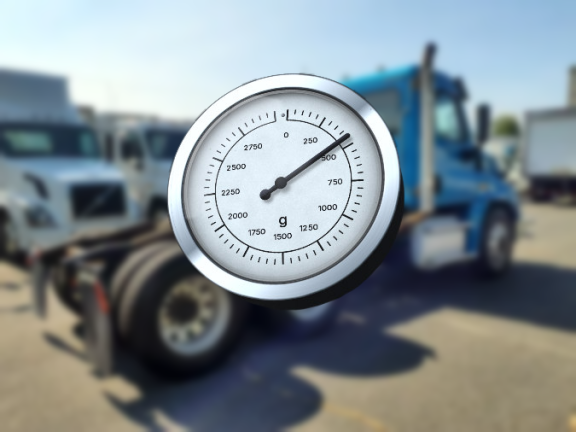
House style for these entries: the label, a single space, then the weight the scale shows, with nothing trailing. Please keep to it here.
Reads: 450 g
